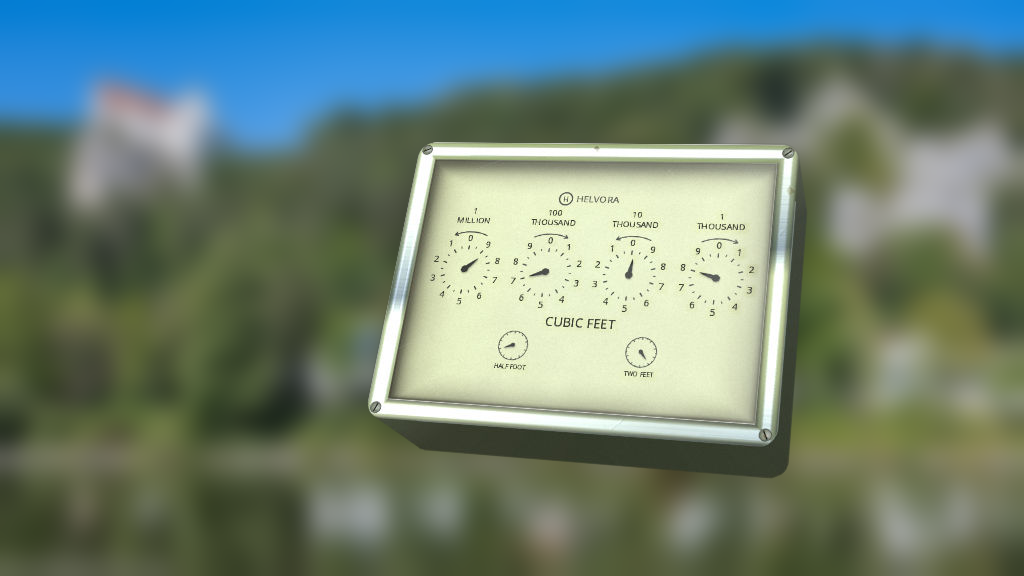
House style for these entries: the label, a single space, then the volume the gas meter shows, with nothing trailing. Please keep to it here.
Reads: 869800 ft³
